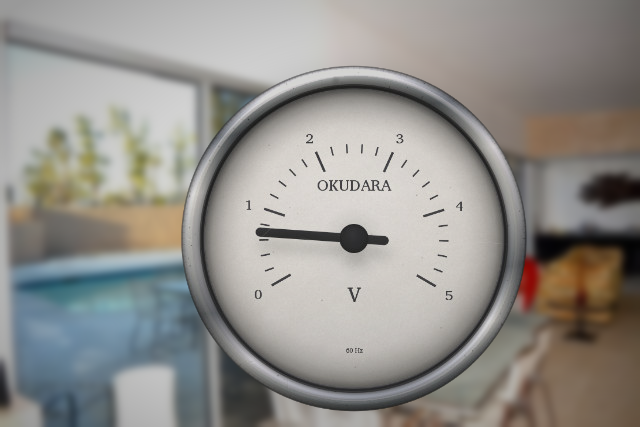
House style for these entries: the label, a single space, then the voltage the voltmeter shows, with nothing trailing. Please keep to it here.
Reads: 0.7 V
